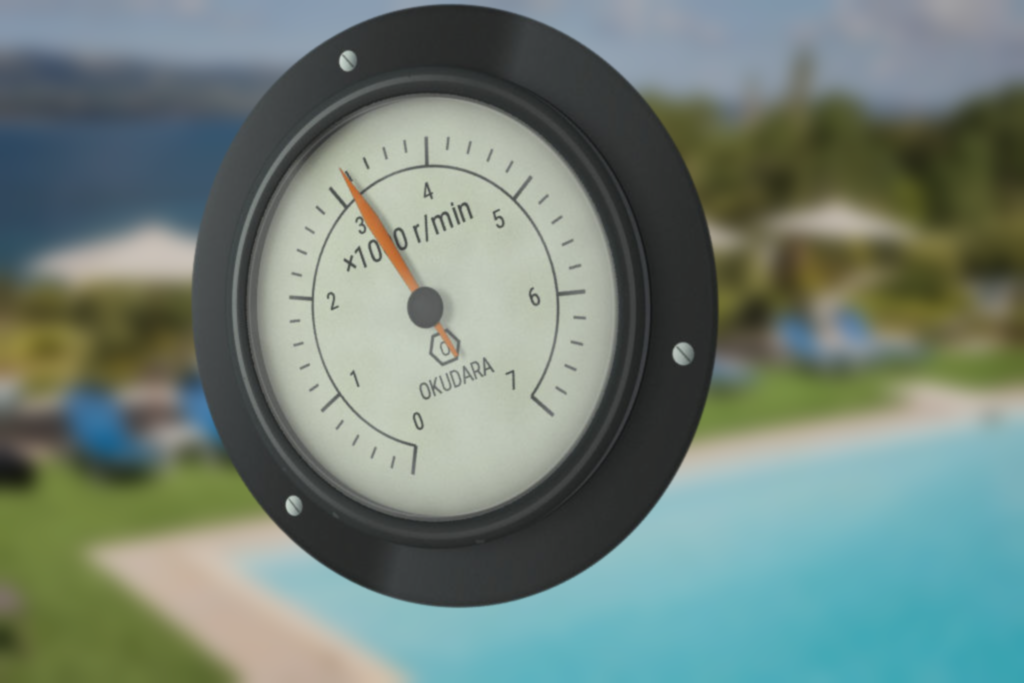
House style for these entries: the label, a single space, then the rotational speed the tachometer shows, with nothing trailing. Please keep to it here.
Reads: 3200 rpm
